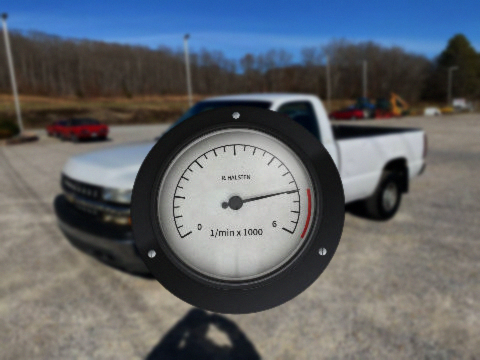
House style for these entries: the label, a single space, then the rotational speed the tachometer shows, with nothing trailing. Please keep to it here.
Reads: 5000 rpm
